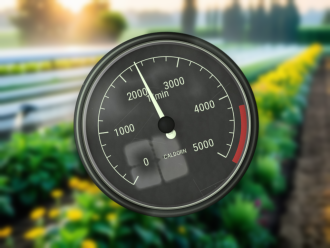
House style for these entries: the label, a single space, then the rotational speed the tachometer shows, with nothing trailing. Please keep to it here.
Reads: 2300 rpm
